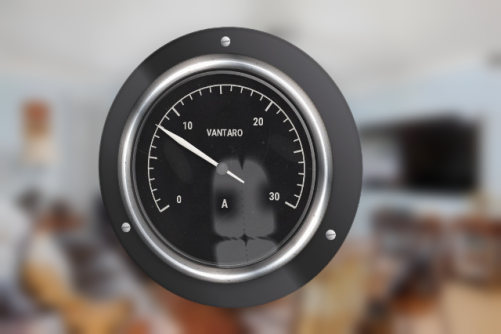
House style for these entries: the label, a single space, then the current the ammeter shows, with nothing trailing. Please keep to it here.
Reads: 8 A
